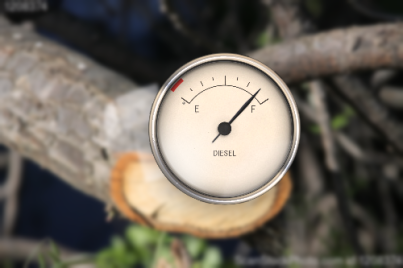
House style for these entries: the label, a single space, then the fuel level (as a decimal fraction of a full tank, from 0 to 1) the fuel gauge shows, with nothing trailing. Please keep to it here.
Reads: 0.875
